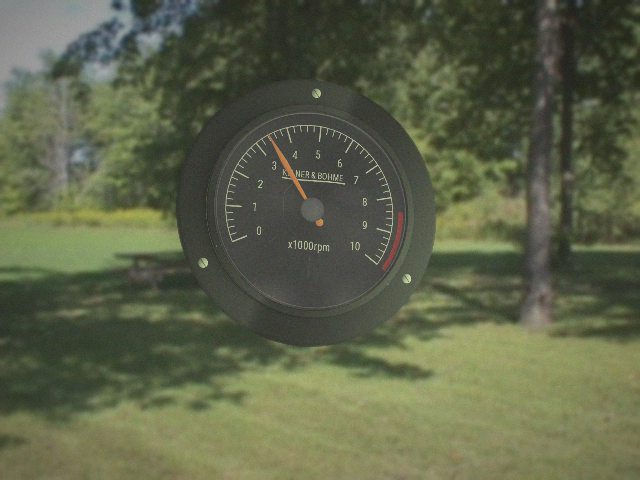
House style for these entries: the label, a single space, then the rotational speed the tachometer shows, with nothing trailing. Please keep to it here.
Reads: 3400 rpm
